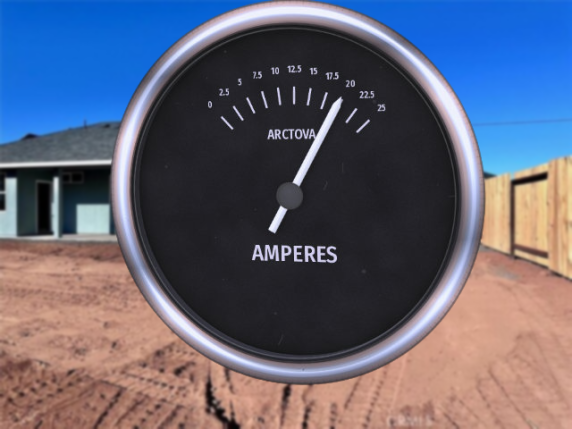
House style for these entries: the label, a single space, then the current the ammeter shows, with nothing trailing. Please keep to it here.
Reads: 20 A
